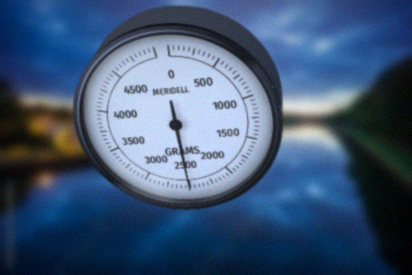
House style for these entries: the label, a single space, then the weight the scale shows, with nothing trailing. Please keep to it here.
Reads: 2500 g
